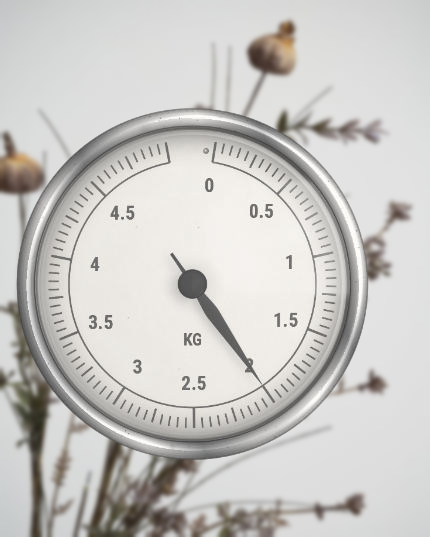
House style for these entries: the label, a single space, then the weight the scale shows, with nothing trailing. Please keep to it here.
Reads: 2 kg
